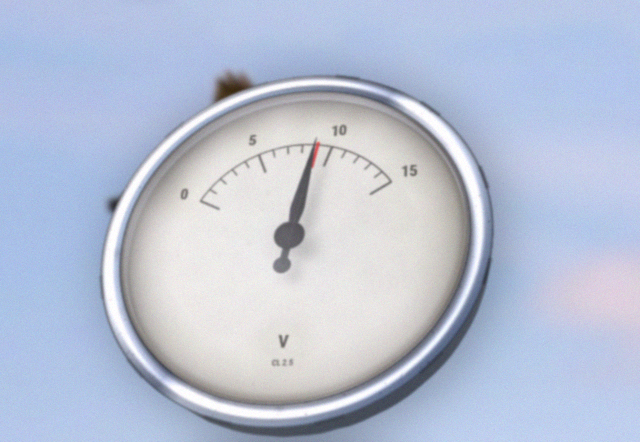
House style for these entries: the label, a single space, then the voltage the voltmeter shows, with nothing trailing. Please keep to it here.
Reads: 9 V
